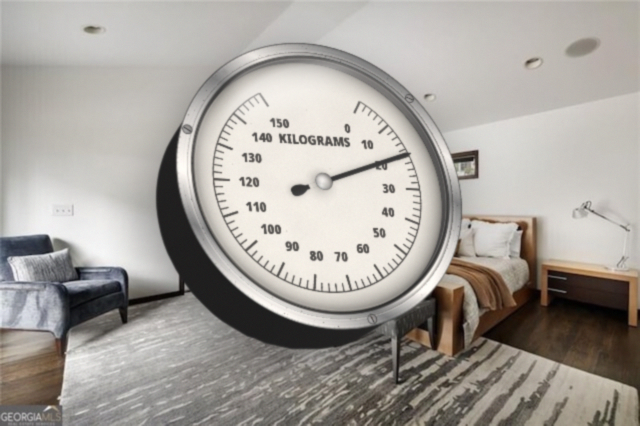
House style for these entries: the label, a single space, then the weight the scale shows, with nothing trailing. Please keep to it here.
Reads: 20 kg
